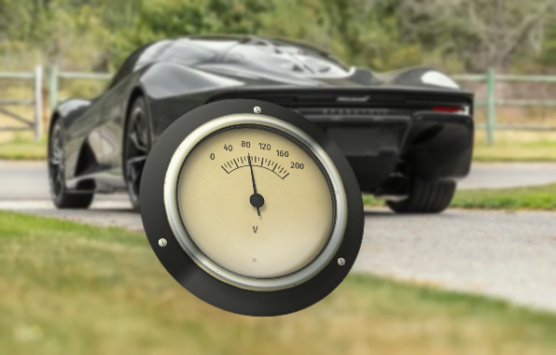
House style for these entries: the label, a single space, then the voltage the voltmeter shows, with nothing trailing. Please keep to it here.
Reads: 80 V
